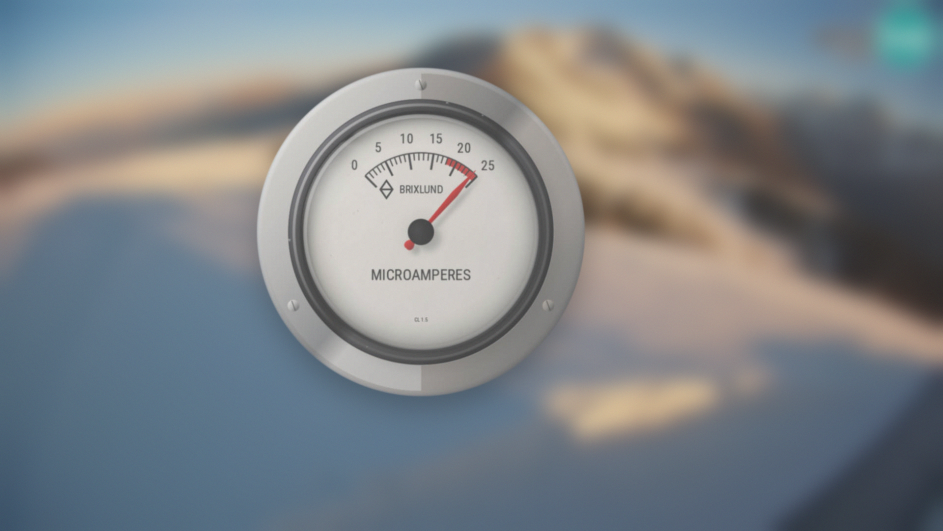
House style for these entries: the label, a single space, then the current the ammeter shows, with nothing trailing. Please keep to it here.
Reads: 24 µA
